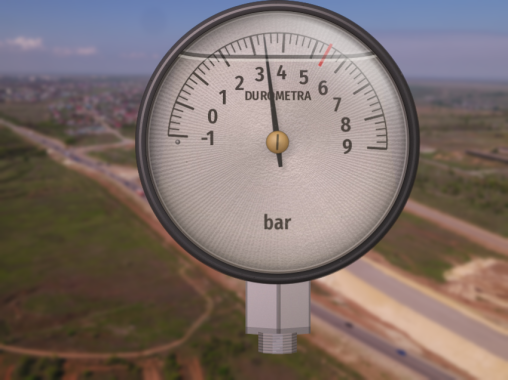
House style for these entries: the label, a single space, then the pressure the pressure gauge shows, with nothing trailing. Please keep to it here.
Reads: 3.4 bar
